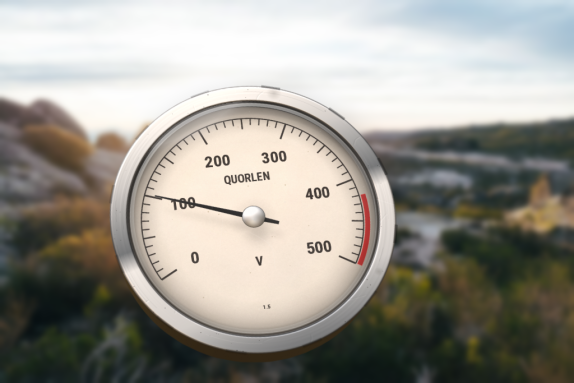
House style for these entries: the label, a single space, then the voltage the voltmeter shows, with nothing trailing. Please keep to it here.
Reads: 100 V
